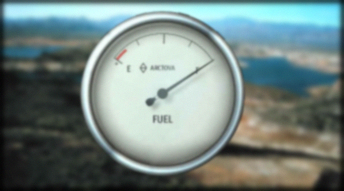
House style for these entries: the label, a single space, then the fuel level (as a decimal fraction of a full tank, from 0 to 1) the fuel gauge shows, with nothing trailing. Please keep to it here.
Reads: 1
